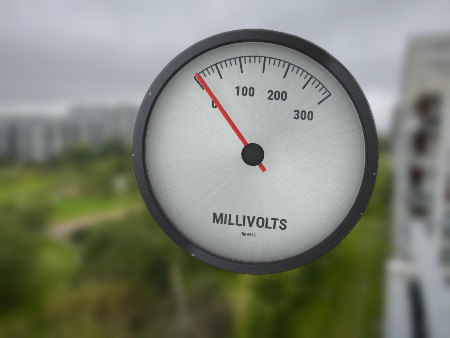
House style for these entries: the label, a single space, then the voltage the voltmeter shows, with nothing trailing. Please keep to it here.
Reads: 10 mV
